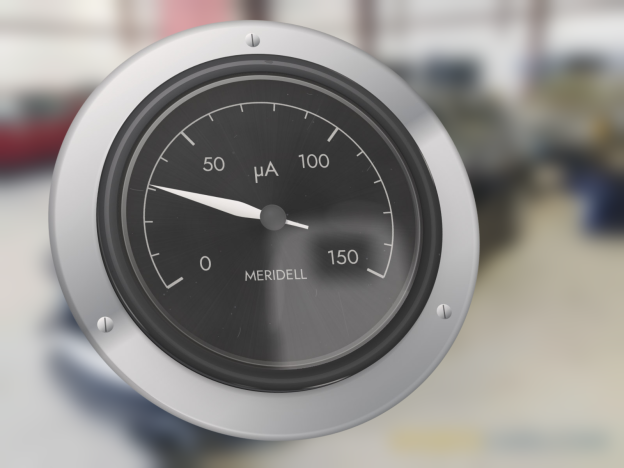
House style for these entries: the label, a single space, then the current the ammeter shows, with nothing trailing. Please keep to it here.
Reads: 30 µA
